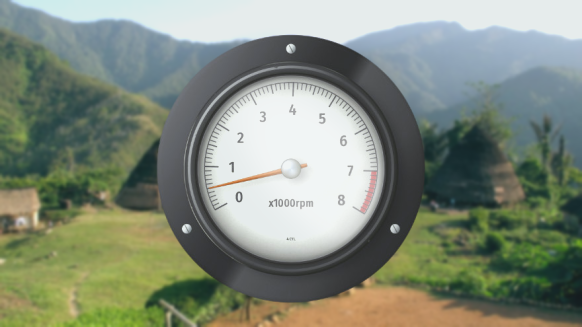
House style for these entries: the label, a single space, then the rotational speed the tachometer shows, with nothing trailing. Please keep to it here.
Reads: 500 rpm
